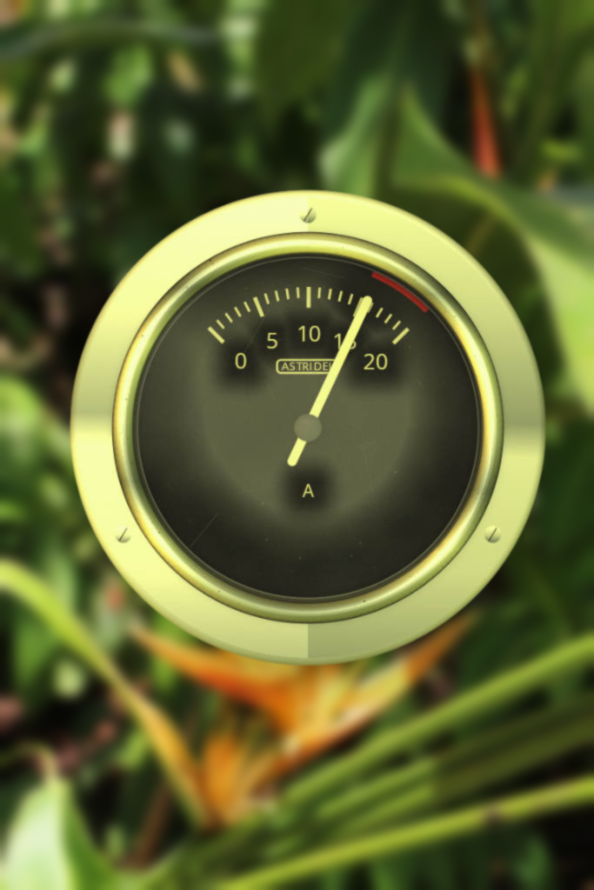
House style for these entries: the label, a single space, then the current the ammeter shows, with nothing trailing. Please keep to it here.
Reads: 15.5 A
